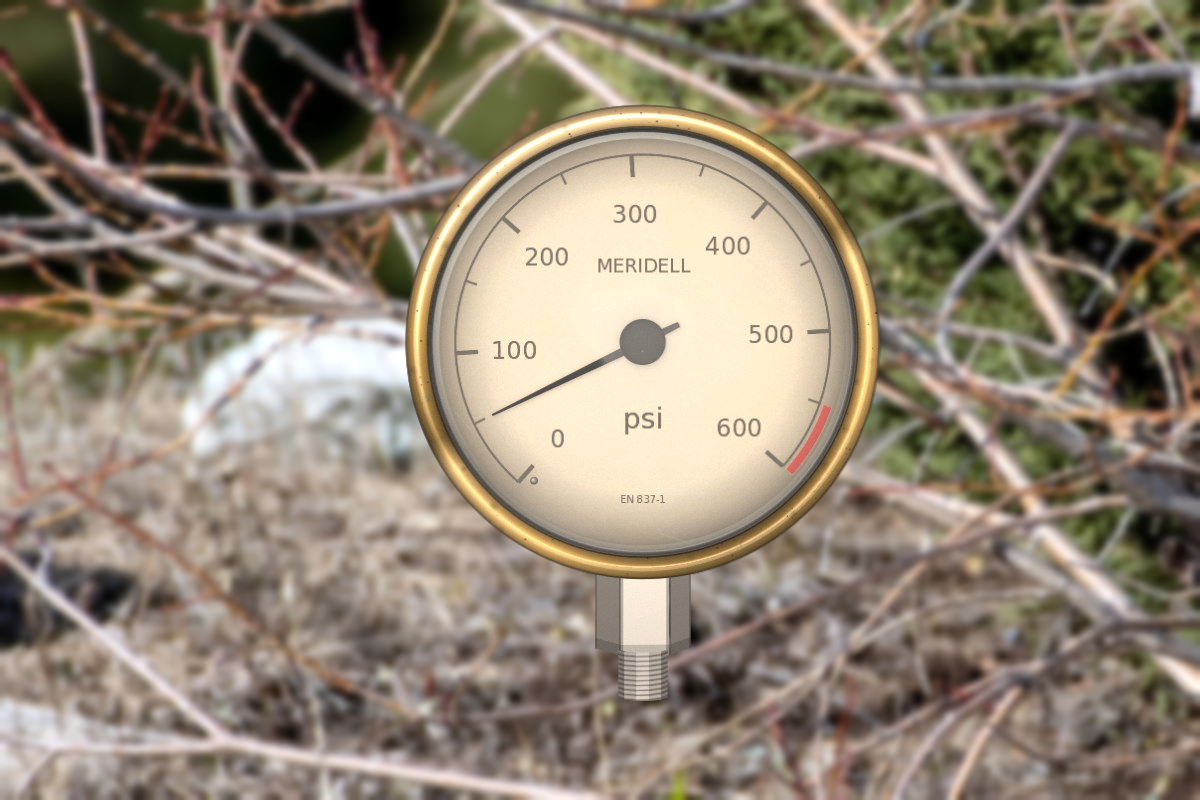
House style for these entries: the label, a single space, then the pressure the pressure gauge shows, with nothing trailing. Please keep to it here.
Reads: 50 psi
